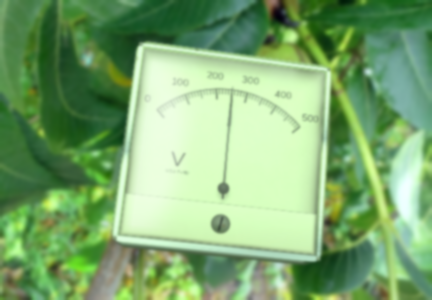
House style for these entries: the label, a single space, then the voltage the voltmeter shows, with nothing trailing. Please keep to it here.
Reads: 250 V
